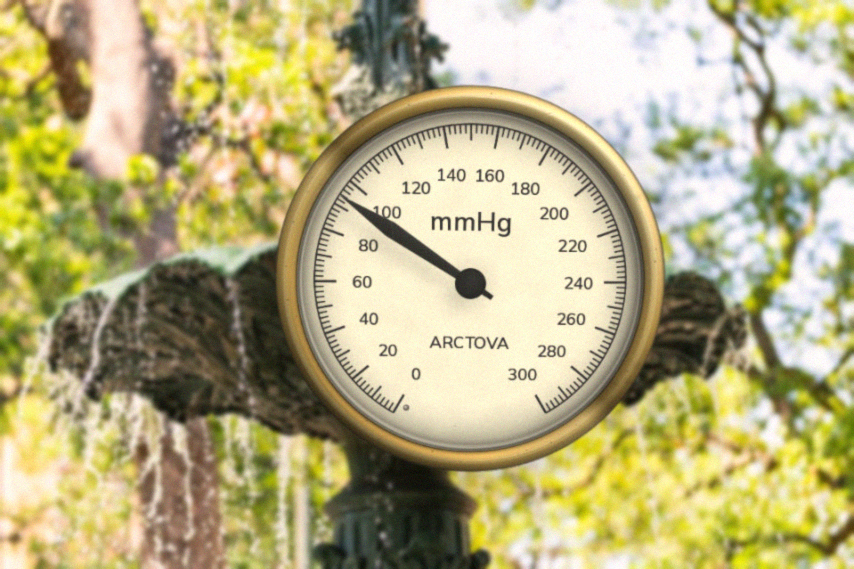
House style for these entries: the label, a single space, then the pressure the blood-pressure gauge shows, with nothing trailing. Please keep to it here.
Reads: 94 mmHg
